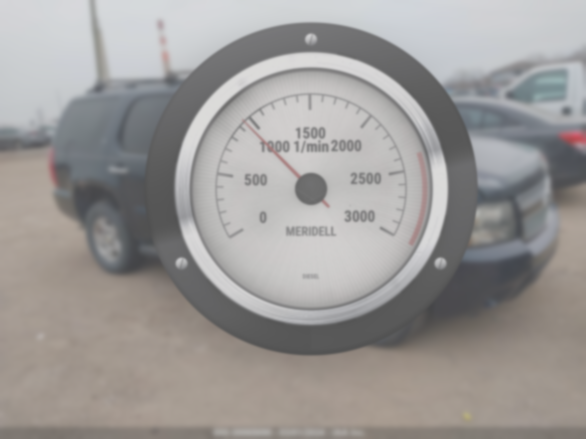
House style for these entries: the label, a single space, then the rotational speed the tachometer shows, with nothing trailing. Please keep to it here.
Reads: 950 rpm
